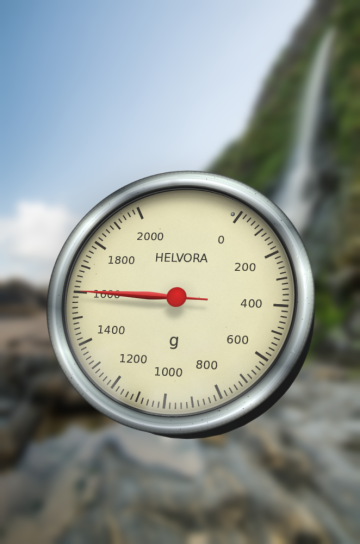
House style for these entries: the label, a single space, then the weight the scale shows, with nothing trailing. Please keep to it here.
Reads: 1600 g
